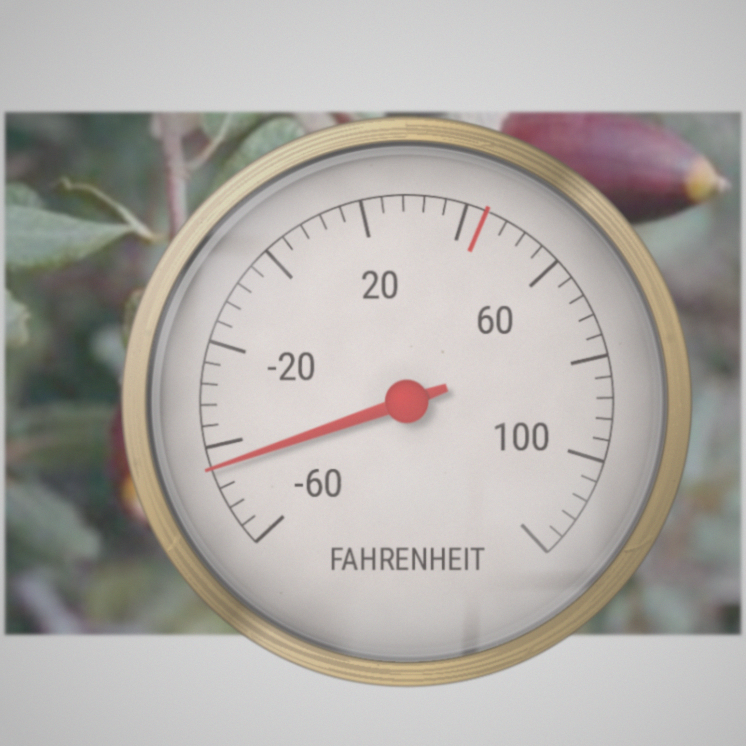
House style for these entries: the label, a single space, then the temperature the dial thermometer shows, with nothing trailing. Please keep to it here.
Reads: -44 °F
